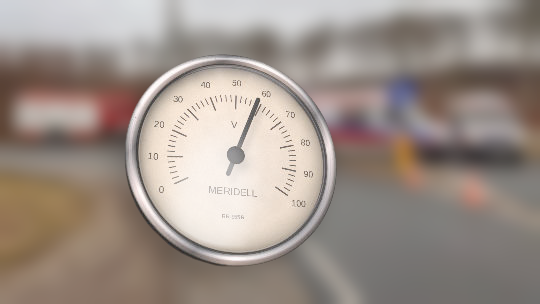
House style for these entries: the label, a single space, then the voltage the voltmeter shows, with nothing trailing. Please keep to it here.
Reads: 58 V
